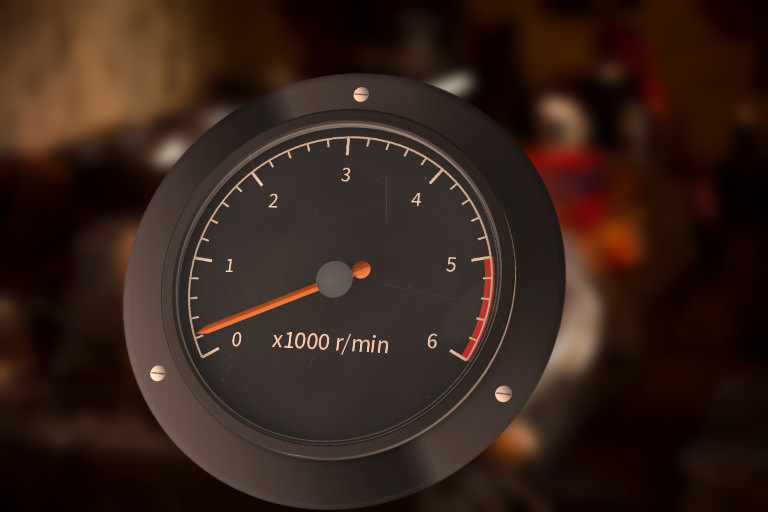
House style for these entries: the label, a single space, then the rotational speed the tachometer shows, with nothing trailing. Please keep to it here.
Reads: 200 rpm
